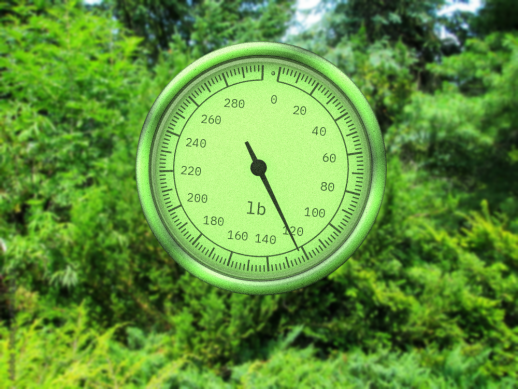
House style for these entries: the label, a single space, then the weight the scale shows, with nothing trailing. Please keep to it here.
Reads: 122 lb
